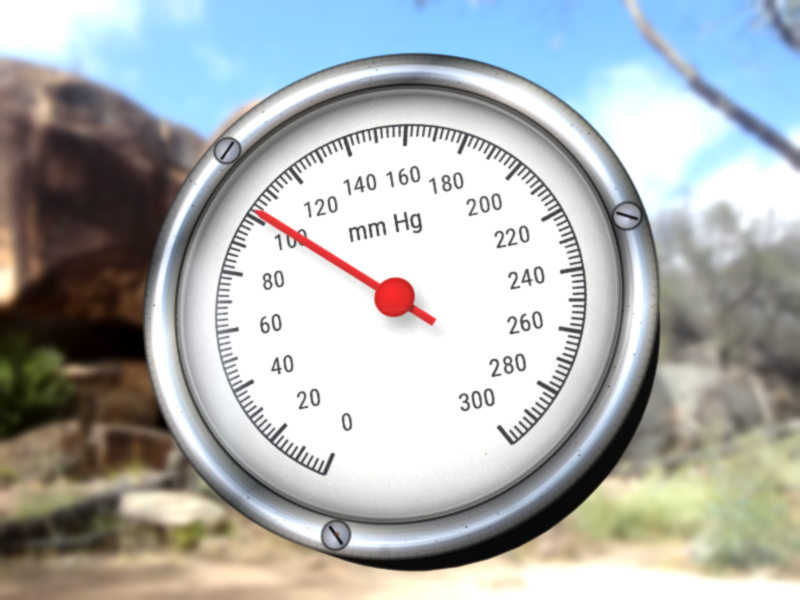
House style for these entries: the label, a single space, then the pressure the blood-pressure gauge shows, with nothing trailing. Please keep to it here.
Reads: 102 mmHg
